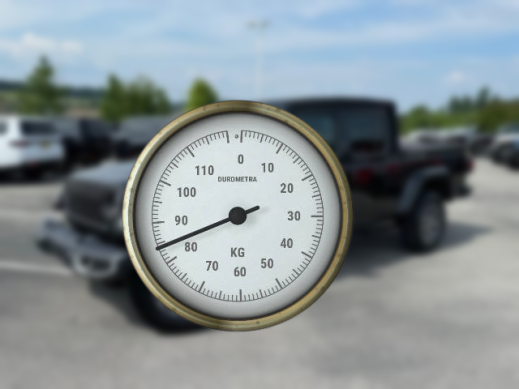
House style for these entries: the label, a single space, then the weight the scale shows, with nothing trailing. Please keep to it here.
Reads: 84 kg
